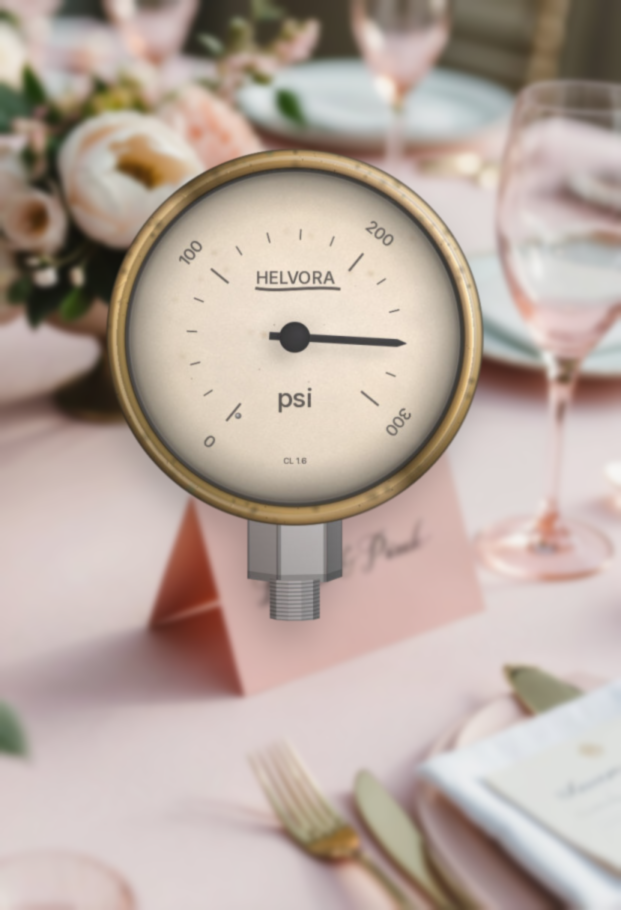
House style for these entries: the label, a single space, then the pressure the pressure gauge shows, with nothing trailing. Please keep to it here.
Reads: 260 psi
